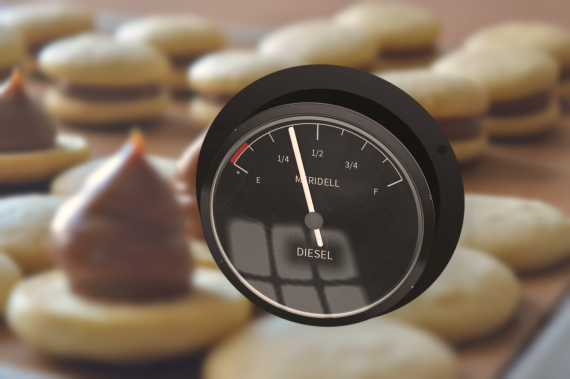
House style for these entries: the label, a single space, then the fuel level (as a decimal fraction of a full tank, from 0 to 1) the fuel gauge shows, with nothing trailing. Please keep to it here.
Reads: 0.375
